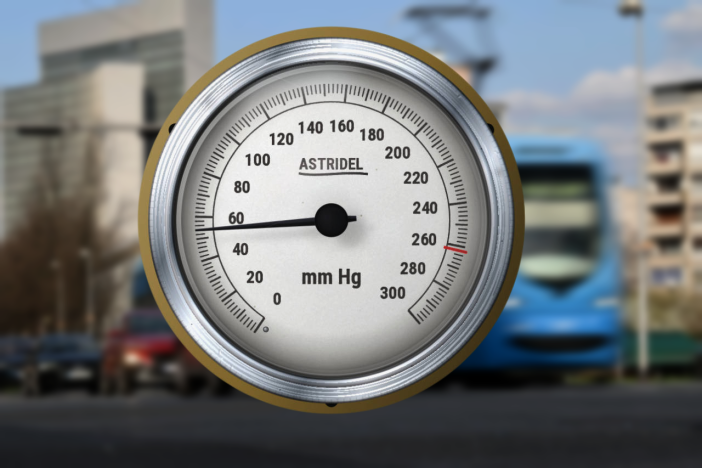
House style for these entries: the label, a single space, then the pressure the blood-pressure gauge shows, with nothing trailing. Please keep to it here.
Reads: 54 mmHg
